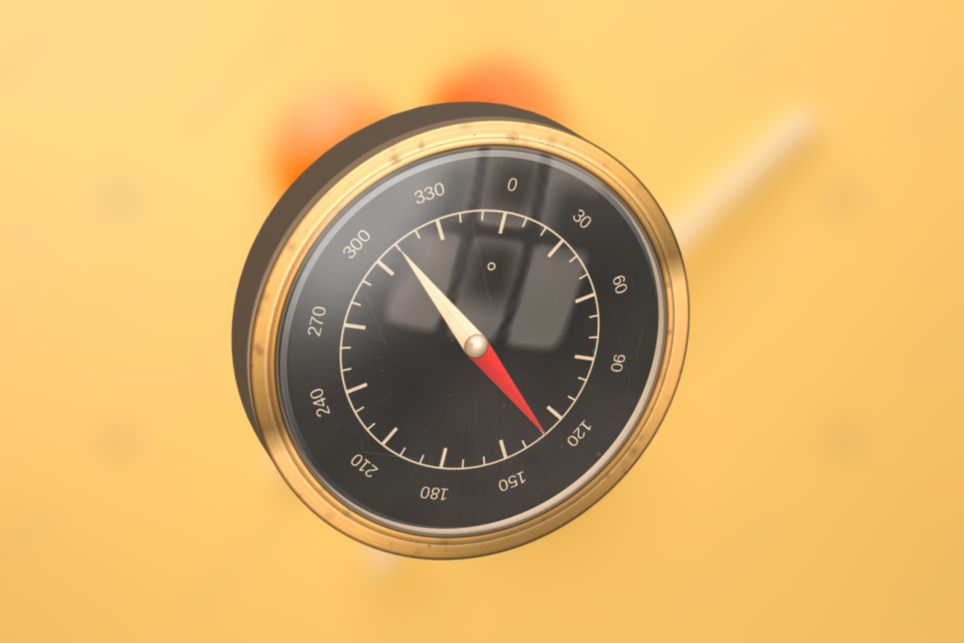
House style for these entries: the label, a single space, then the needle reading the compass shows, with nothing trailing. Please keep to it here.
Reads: 130 °
